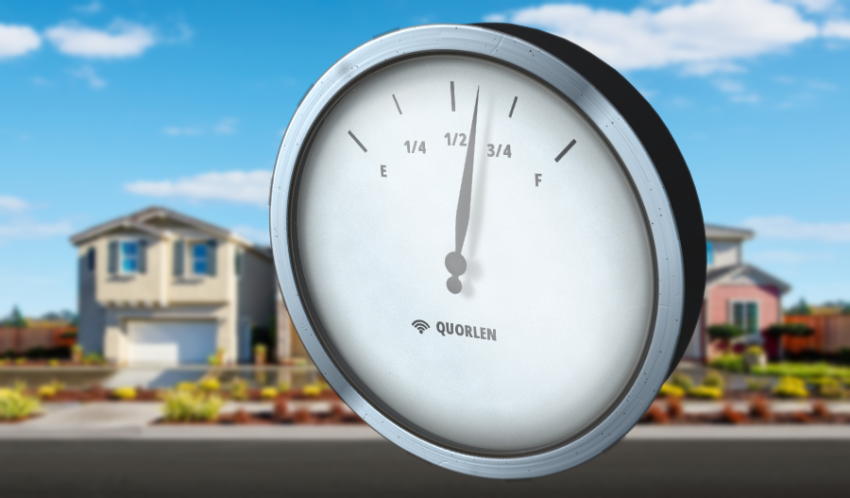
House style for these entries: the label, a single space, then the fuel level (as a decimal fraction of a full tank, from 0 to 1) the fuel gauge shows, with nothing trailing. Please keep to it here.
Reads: 0.625
